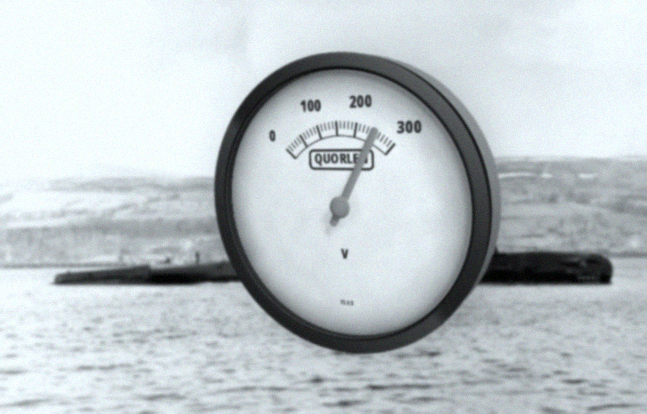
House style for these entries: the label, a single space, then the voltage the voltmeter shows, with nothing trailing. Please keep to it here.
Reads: 250 V
